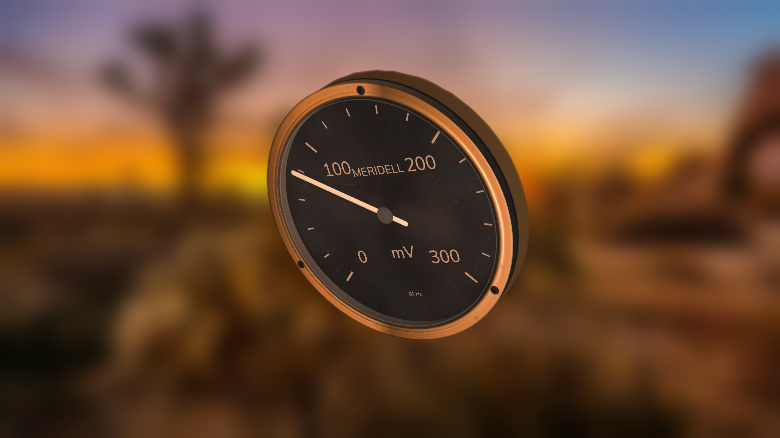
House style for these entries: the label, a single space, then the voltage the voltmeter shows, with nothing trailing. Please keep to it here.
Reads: 80 mV
